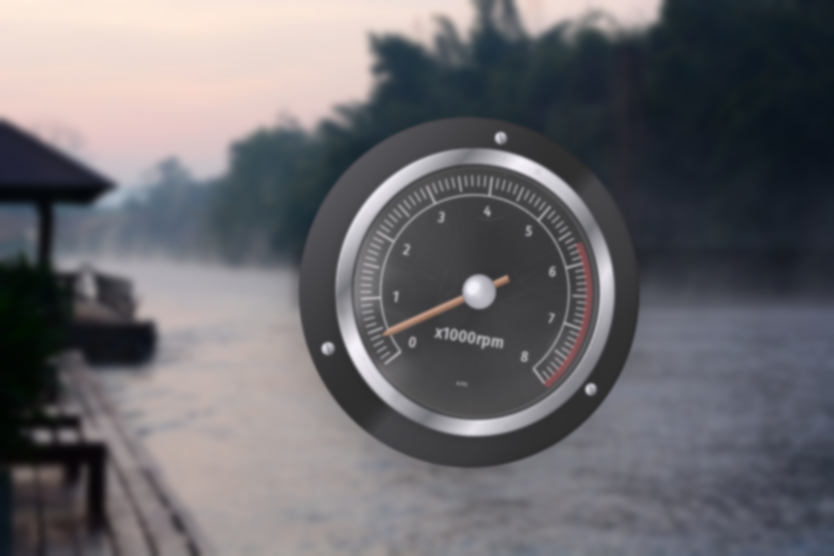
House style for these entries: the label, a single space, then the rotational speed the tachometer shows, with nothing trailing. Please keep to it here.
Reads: 400 rpm
